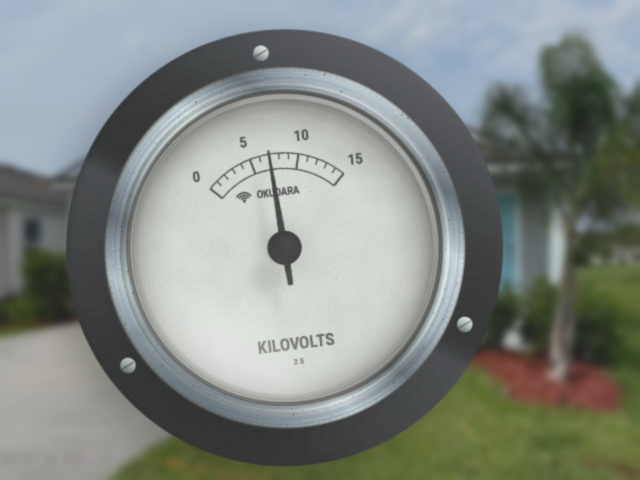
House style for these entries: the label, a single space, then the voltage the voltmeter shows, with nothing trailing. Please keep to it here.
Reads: 7 kV
